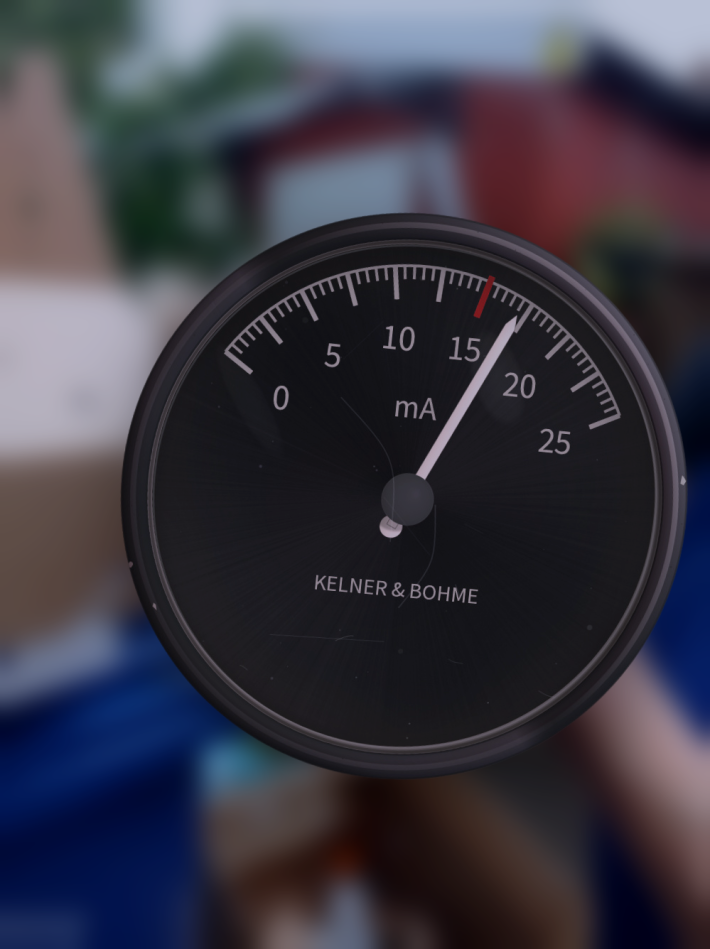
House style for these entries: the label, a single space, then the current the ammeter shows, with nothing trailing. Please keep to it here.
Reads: 17 mA
